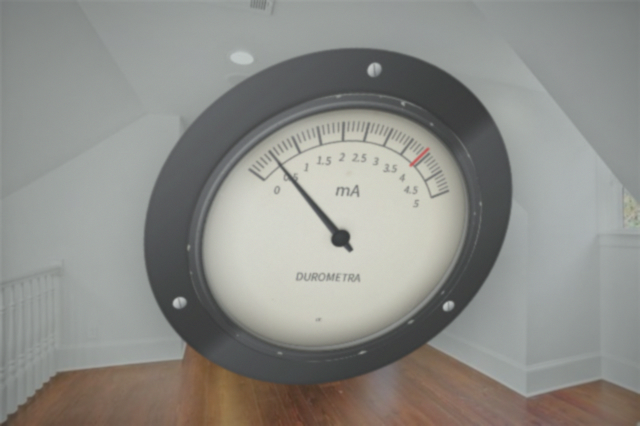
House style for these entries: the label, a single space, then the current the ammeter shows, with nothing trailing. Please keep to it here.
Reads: 0.5 mA
